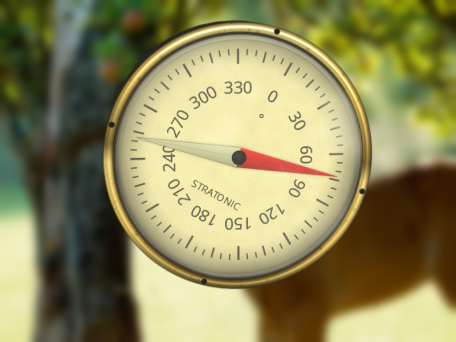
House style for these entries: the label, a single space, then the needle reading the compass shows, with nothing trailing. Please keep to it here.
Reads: 72.5 °
